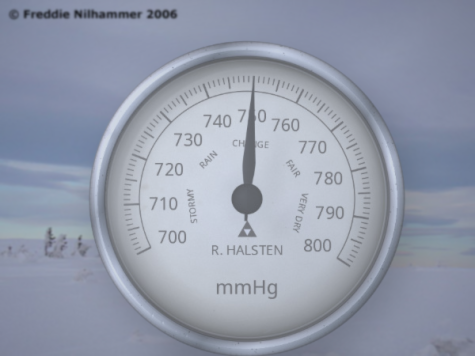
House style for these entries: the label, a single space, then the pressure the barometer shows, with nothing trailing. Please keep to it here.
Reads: 750 mmHg
